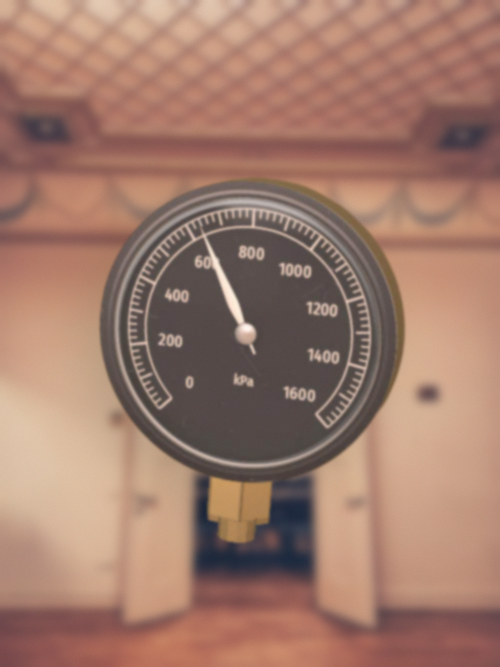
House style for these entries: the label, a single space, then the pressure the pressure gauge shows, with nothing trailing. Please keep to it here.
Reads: 640 kPa
